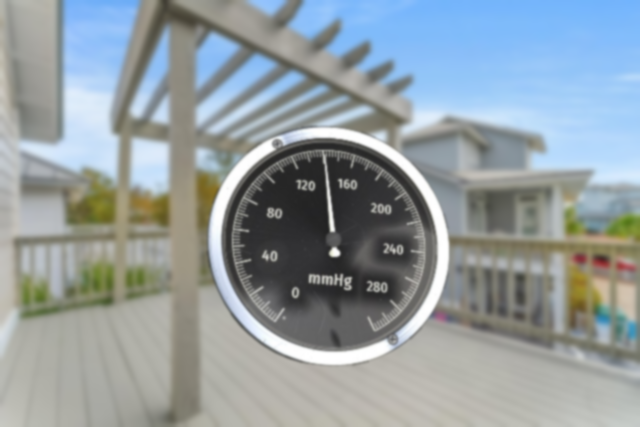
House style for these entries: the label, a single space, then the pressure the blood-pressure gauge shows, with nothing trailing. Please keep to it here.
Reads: 140 mmHg
